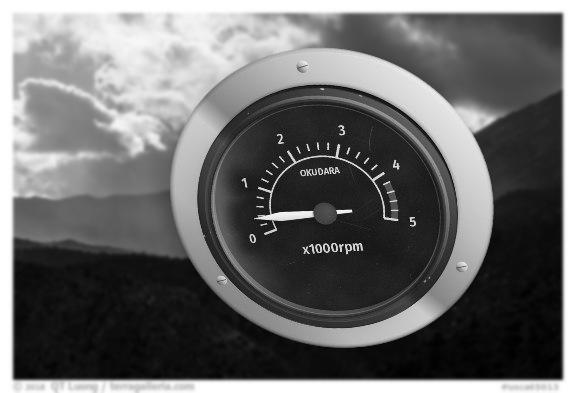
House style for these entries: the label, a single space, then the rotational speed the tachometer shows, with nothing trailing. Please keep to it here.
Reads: 400 rpm
